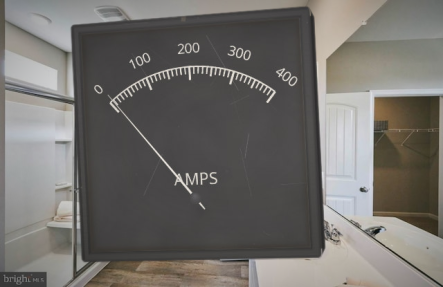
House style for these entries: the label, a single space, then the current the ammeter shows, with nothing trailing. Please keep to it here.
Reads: 10 A
